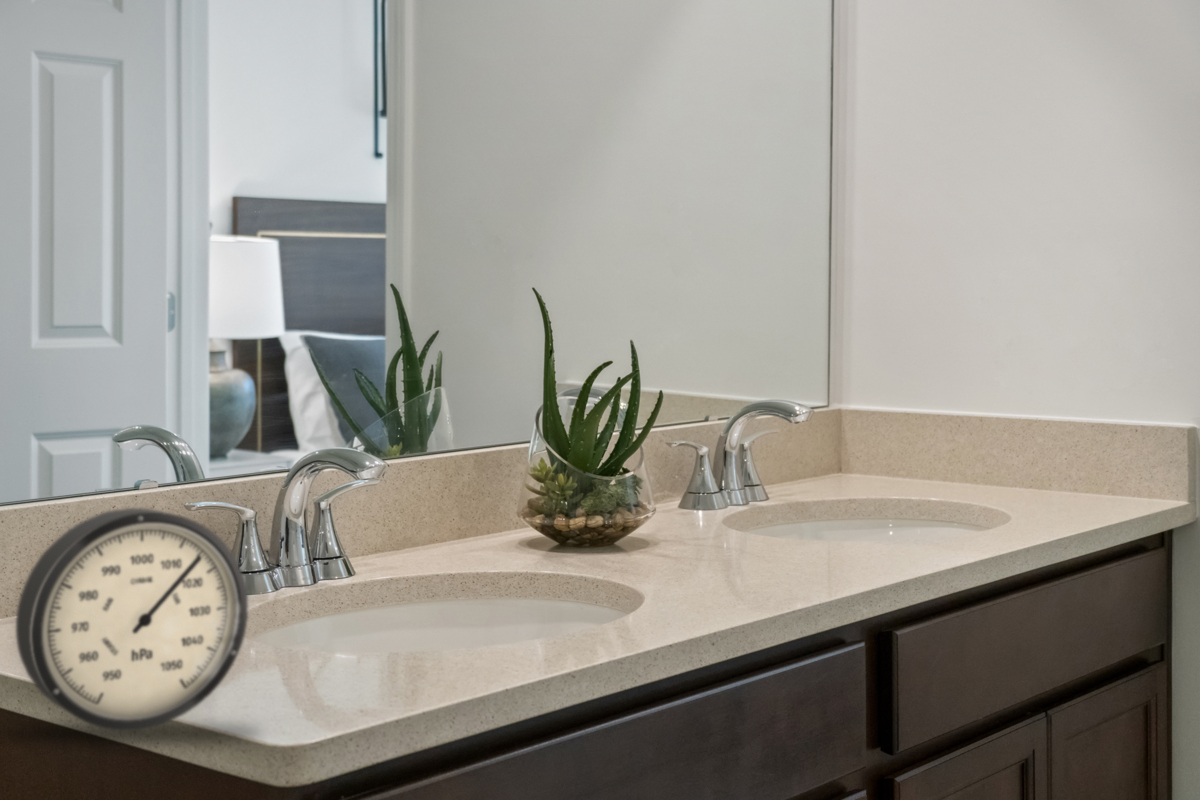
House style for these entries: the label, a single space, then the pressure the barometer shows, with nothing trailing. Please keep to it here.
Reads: 1015 hPa
